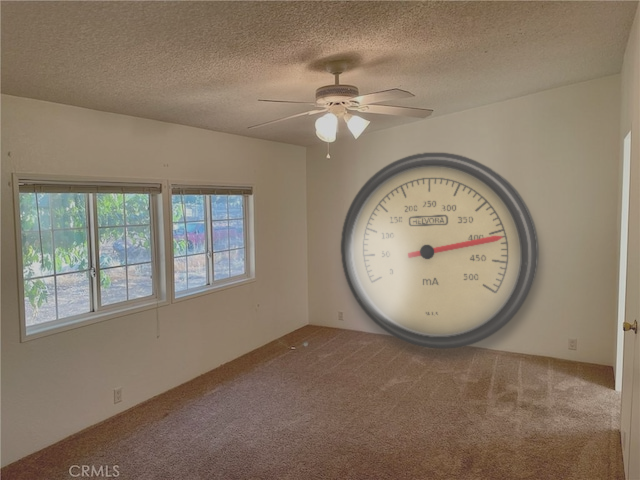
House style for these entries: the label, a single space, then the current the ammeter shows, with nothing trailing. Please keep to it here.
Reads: 410 mA
